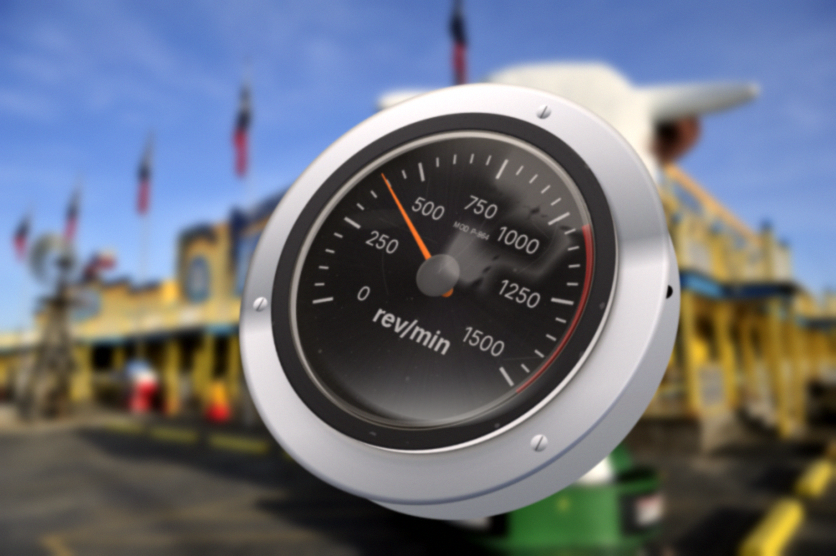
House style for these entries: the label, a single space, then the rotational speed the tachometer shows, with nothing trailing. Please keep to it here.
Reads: 400 rpm
